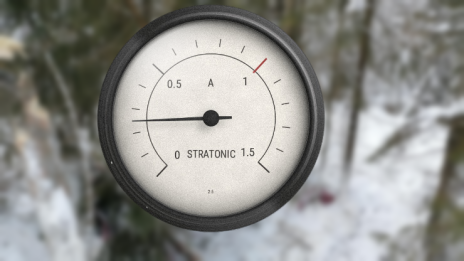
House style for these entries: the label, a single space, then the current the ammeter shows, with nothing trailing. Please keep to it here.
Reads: 0.25 A
